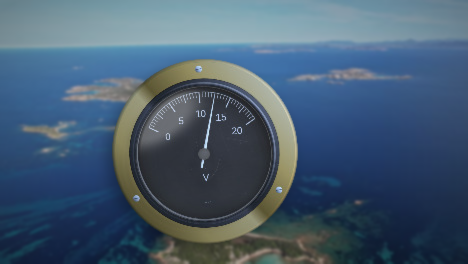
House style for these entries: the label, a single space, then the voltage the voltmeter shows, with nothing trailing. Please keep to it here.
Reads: 12.5 V
